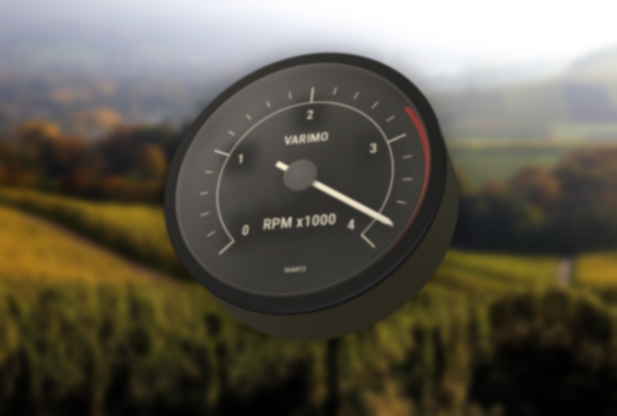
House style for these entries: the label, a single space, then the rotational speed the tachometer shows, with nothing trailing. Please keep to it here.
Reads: 3800 rpm
